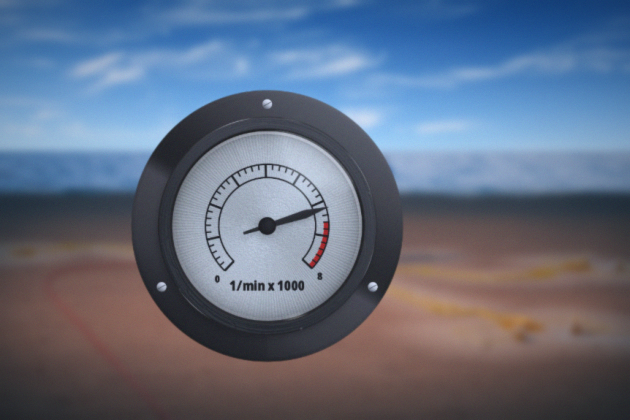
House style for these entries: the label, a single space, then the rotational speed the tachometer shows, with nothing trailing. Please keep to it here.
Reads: 6200 rpm
